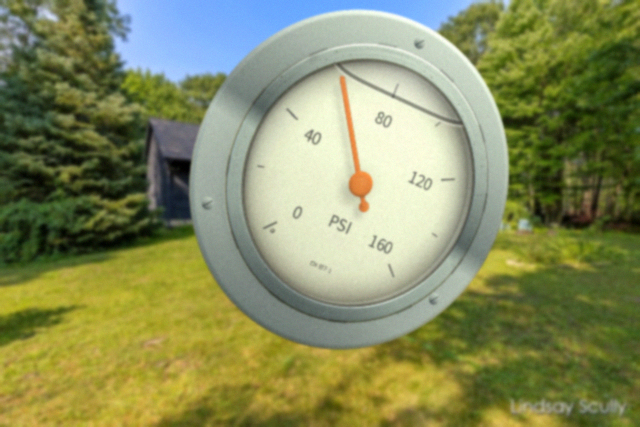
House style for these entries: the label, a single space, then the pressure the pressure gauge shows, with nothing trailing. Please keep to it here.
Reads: 60 psi
